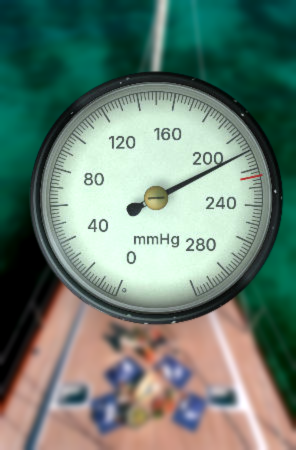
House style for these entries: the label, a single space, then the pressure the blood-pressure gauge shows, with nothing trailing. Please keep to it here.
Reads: 210 mmHg
